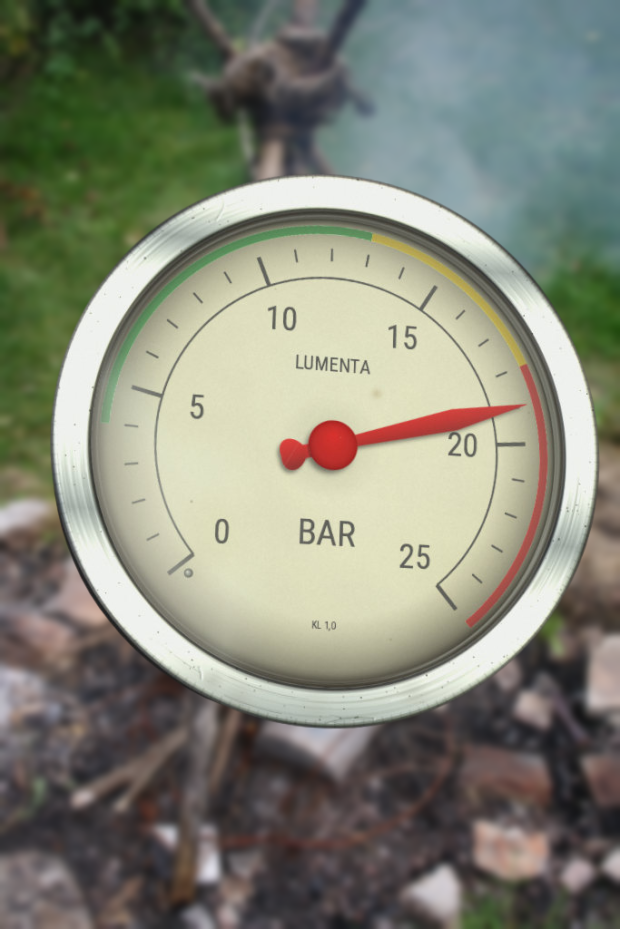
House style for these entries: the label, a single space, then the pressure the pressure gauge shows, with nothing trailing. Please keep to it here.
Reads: 19 bar
